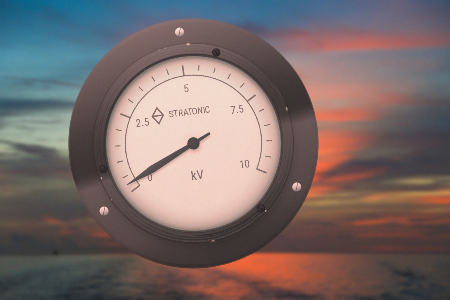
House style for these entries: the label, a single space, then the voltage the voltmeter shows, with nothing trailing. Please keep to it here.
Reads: 0.25 kV
